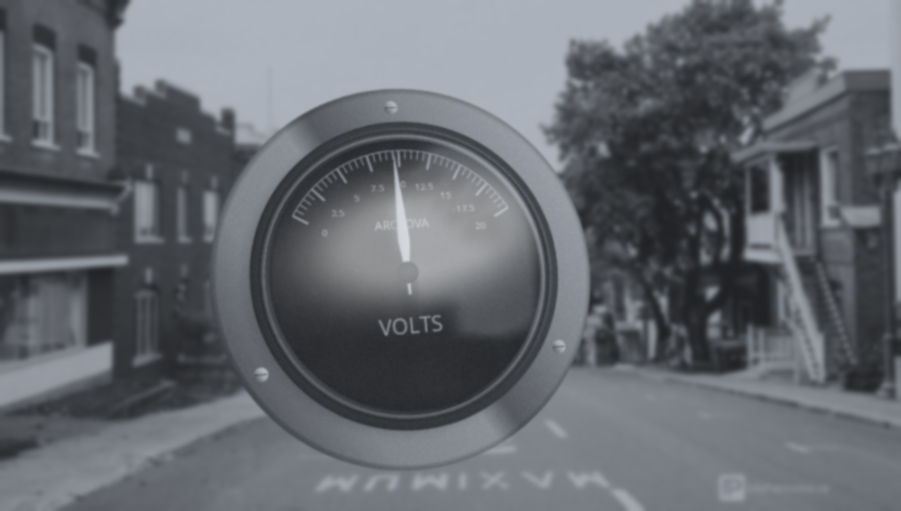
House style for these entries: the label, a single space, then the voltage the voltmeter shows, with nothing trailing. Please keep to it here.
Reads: 9.5 V
